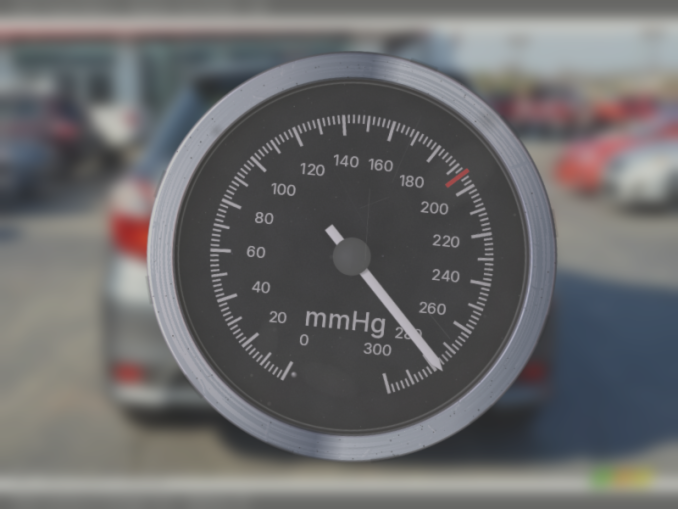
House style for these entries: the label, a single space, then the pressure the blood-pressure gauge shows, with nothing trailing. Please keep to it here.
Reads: 278 mmHg
